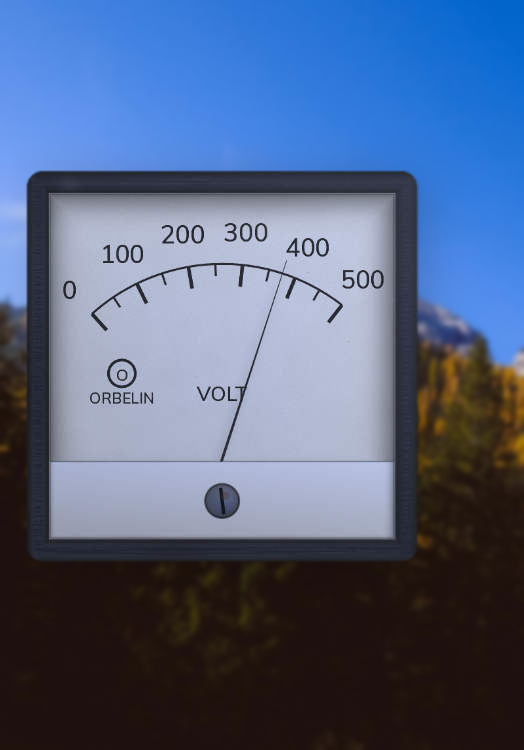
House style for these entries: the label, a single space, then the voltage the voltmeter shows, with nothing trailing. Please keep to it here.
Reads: 375 V
